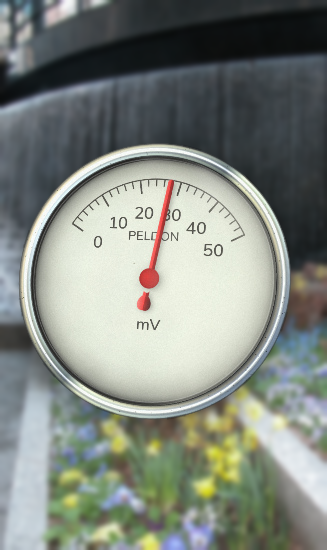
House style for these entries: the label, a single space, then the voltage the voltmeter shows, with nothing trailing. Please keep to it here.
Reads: 28 mV
